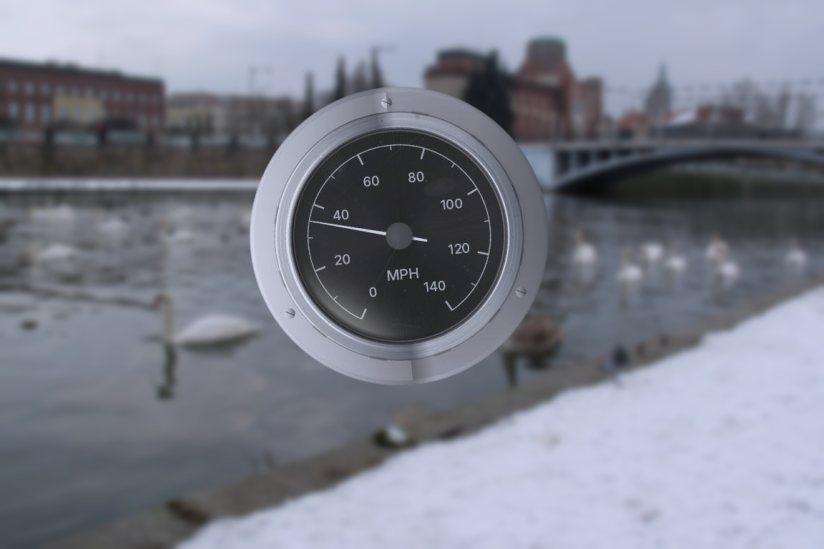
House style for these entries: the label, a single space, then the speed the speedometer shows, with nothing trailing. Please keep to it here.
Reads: 35 mph
